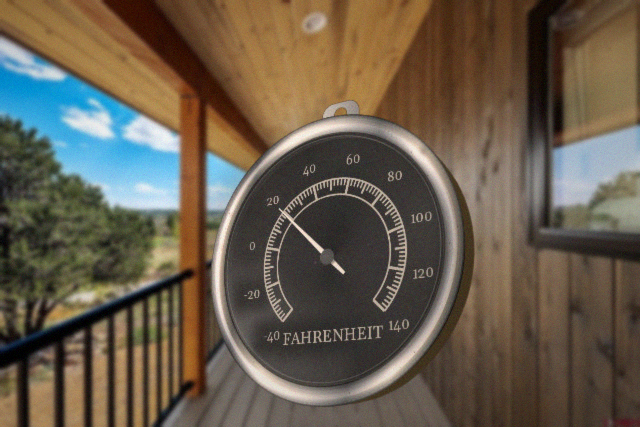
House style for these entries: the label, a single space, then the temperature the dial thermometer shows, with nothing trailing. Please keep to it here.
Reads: 20 °F
